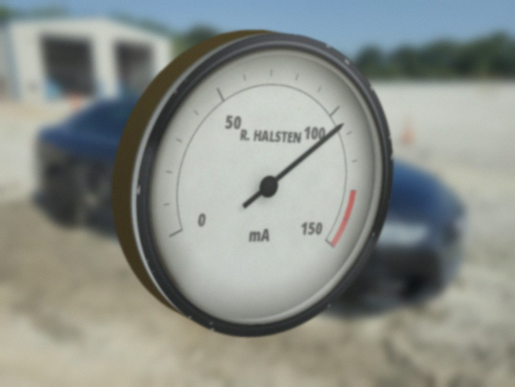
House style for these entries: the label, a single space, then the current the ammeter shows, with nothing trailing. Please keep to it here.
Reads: 105 mA
